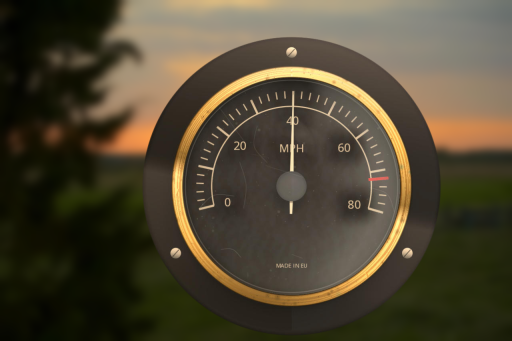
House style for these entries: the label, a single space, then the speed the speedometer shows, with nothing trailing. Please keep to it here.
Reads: 40 mph
